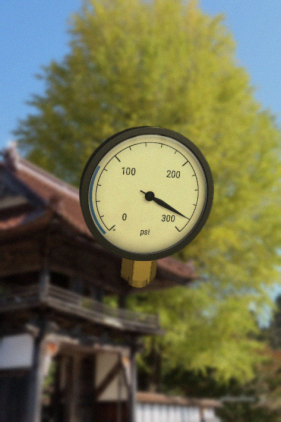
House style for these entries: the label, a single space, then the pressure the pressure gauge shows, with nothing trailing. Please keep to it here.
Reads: 280 psi
